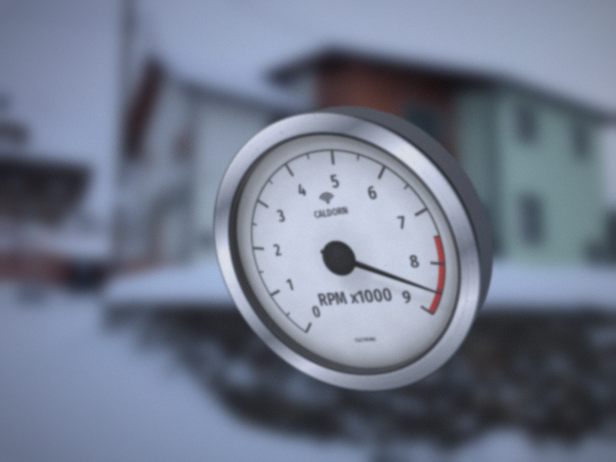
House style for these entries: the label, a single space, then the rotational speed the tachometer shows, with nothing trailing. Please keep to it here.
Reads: 8500 rpm
